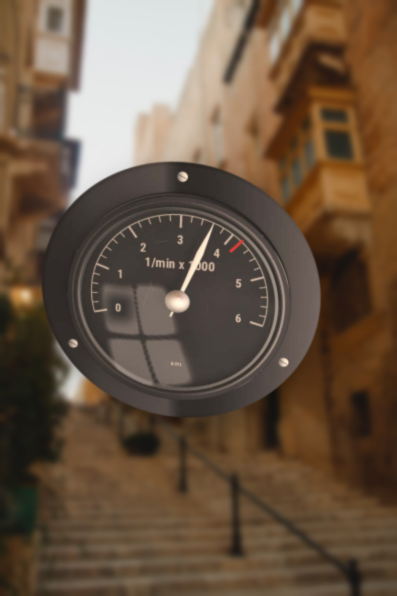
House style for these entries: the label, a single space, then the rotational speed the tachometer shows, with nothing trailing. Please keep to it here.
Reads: 3600 rpm
